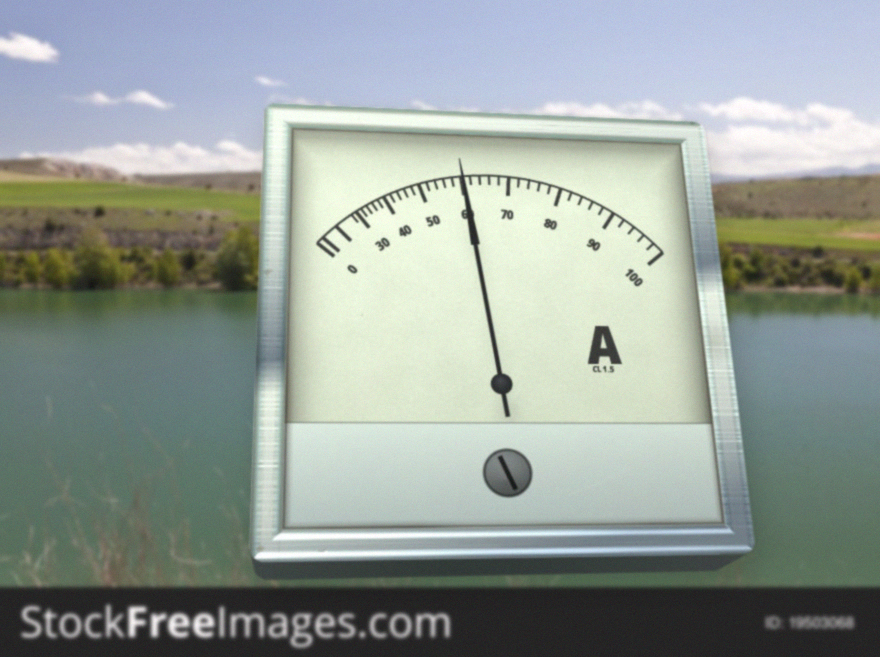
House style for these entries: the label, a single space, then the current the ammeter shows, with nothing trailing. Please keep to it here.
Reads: 60 A
